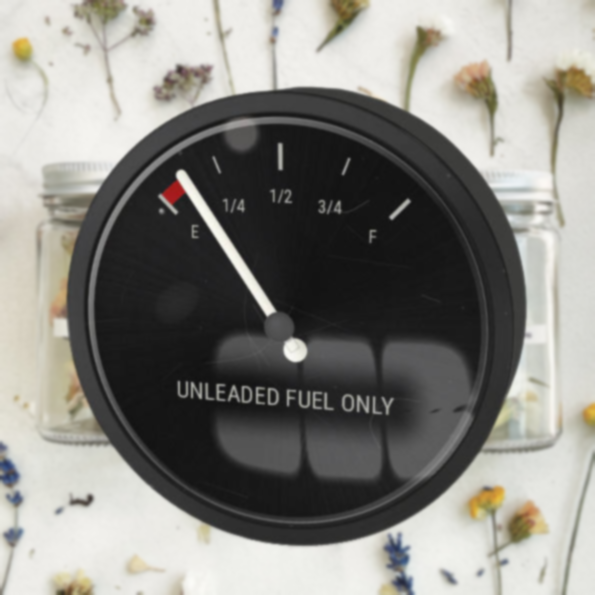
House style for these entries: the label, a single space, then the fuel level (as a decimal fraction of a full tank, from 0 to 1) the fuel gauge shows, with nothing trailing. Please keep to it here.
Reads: 0.125
